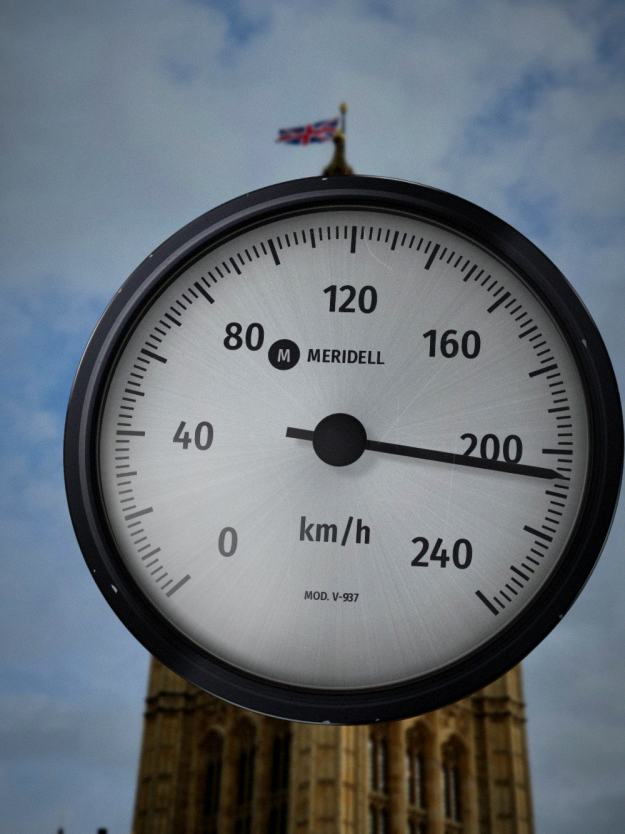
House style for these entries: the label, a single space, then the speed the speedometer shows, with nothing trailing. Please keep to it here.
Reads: 206 km/h
